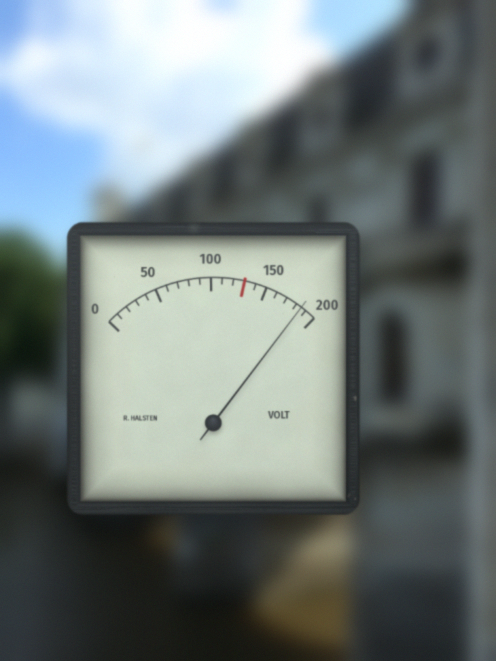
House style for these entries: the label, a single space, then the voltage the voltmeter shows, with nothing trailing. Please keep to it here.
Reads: 185 V
